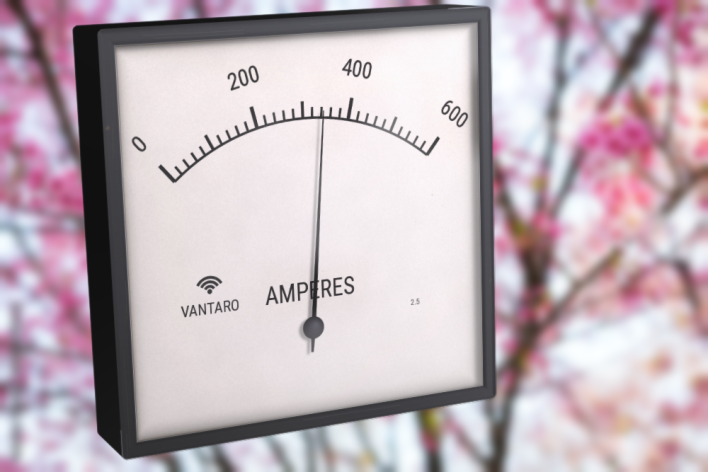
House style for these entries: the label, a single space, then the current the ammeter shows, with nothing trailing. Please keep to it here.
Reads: 340 A
